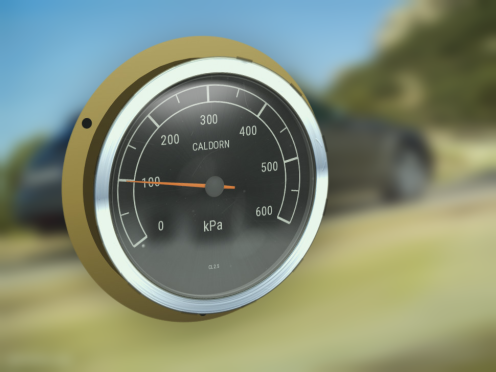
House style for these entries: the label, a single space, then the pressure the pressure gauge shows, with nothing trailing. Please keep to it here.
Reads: 100 kPa
